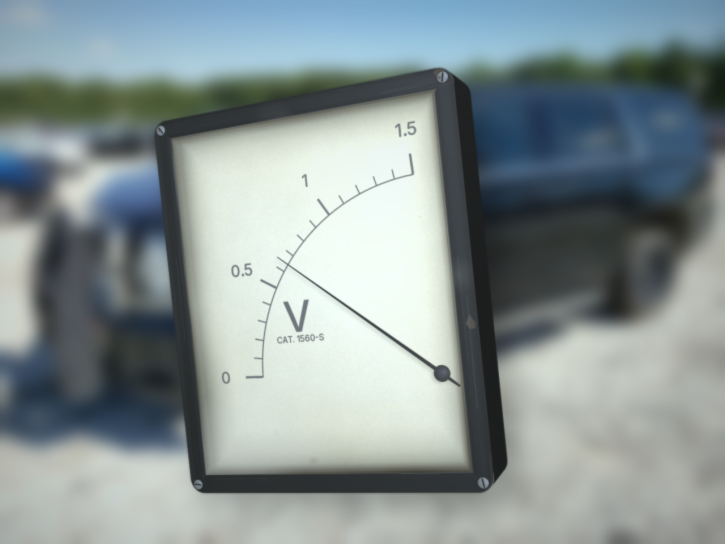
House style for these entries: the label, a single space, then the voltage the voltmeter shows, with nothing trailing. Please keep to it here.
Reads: 0.65 V
